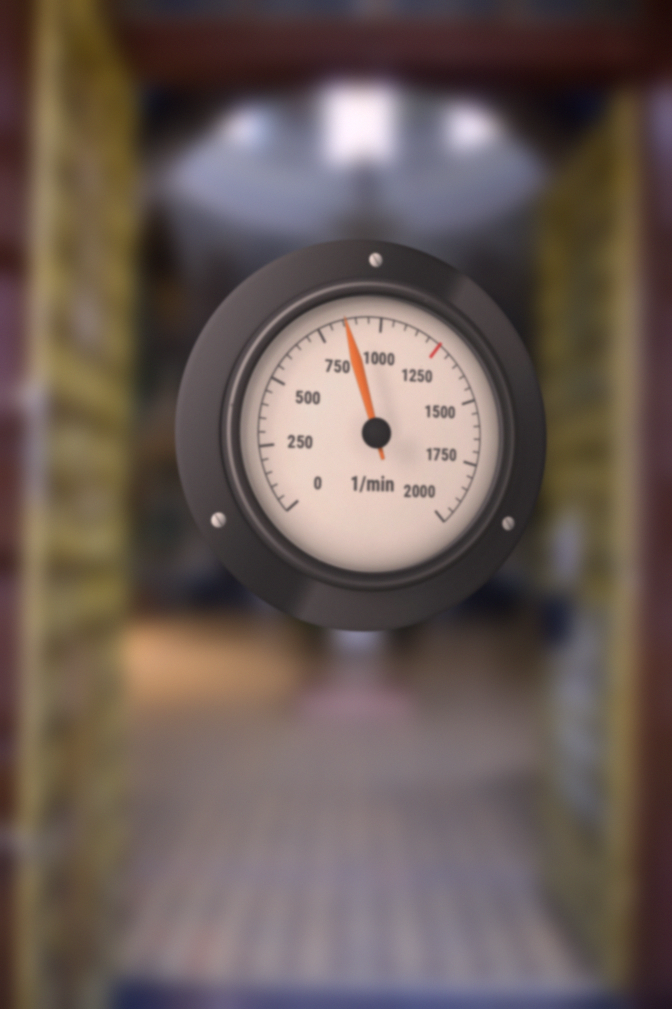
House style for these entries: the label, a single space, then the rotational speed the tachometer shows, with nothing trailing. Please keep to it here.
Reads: 850 rpm
